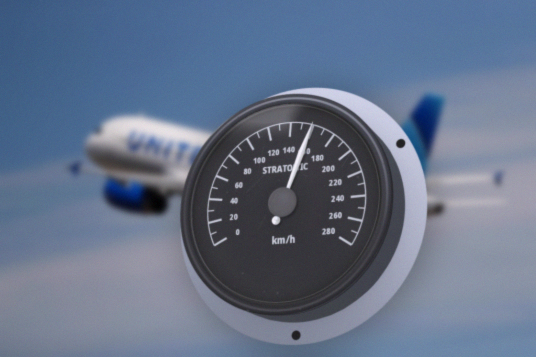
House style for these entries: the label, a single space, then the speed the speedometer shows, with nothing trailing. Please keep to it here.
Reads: 160 km/h
